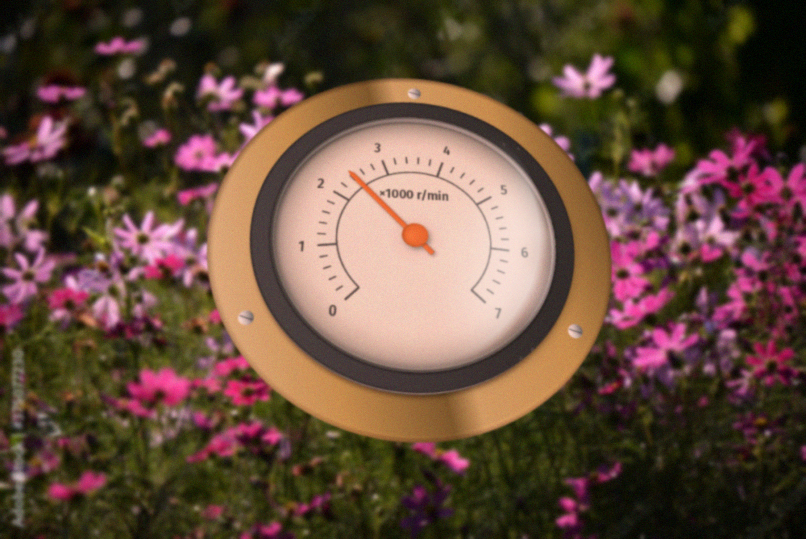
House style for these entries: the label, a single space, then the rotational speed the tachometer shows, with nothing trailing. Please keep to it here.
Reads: 2400 rpm
